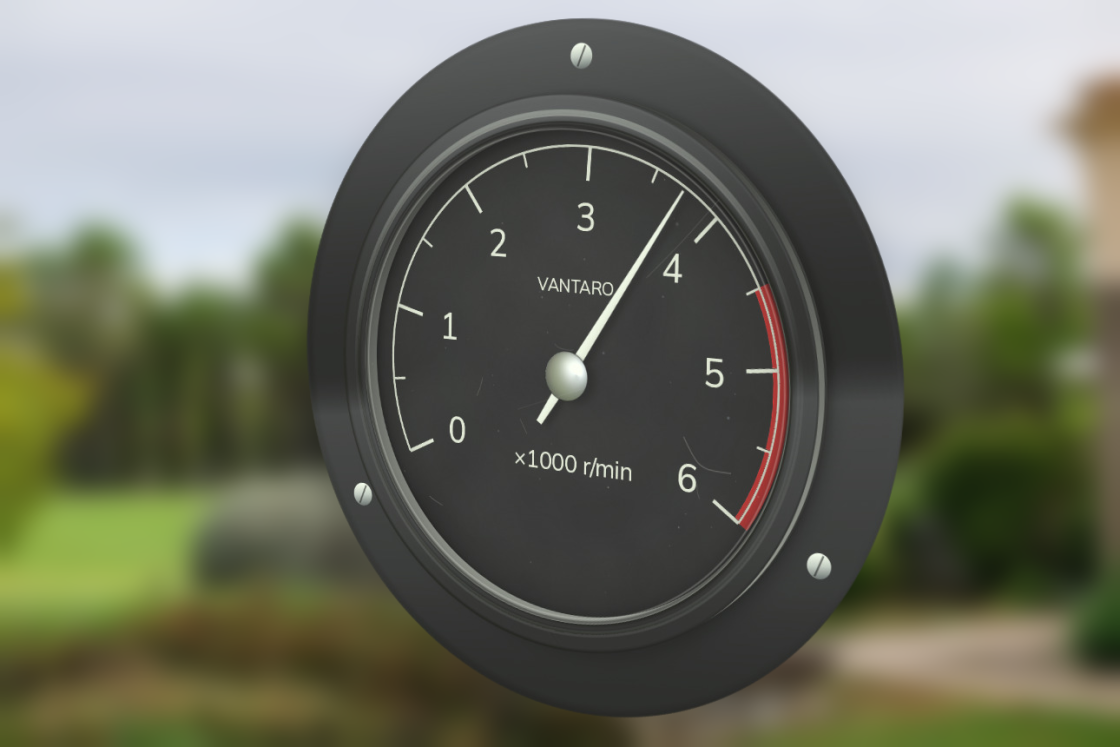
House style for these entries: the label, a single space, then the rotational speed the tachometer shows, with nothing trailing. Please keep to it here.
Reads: 3750 rpm
